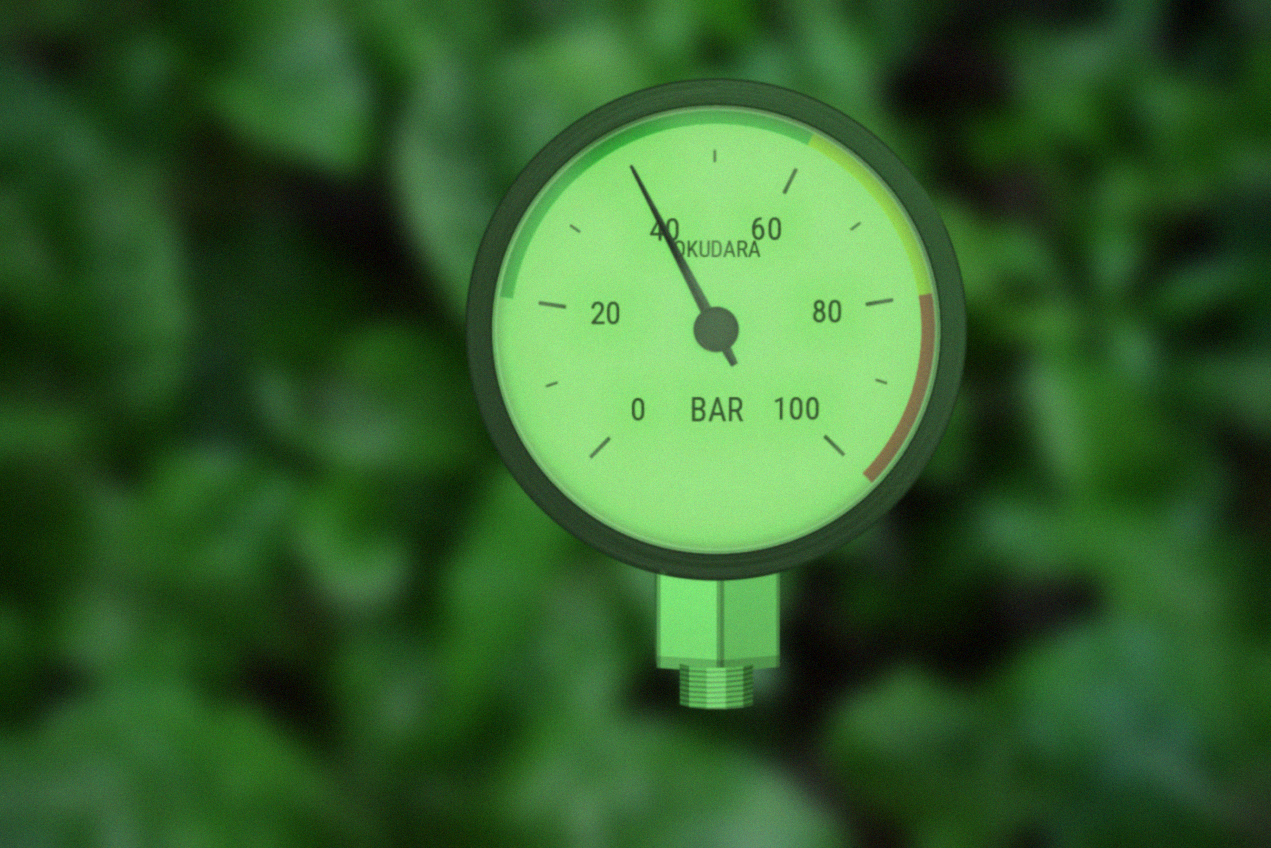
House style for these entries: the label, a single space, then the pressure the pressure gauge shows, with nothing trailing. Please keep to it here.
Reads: 40 bar
